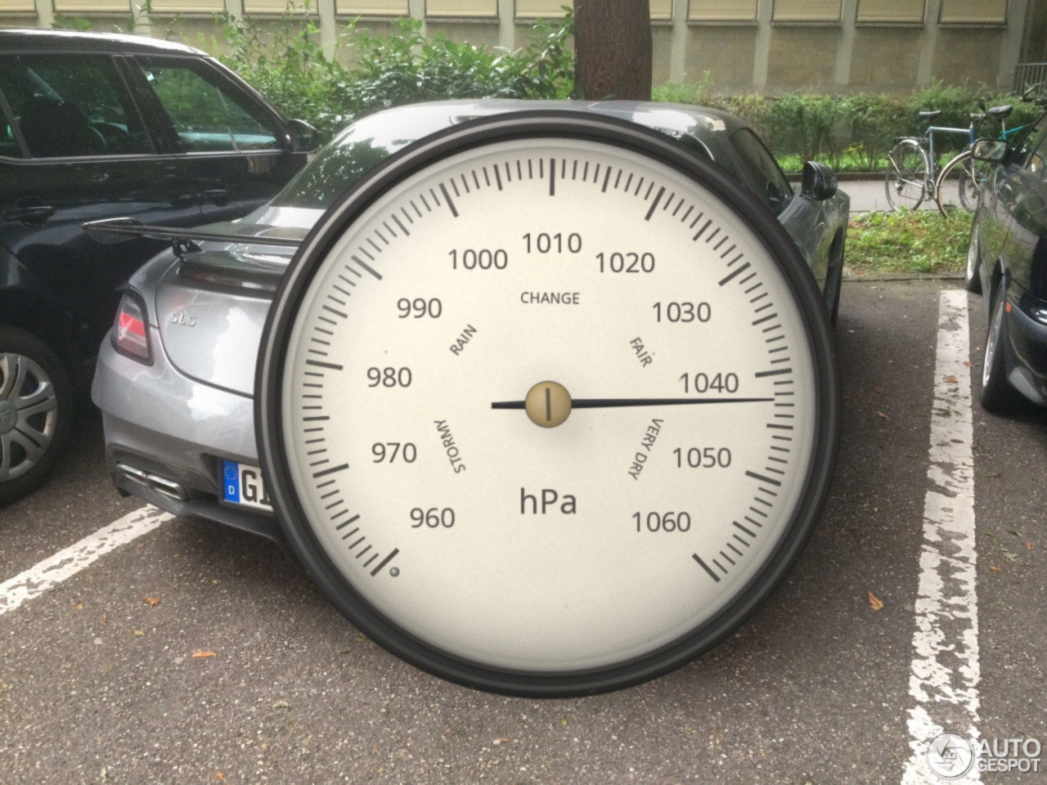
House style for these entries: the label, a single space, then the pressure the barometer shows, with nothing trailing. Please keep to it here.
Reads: 1042.5 hPa
